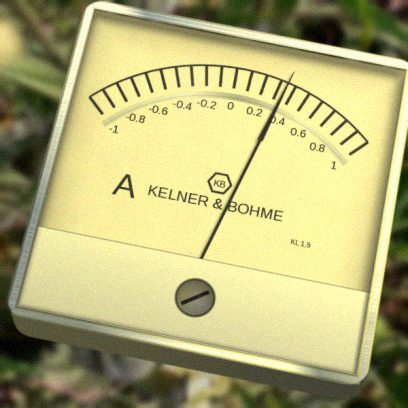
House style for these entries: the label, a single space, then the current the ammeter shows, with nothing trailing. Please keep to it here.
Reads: 0.35 A
